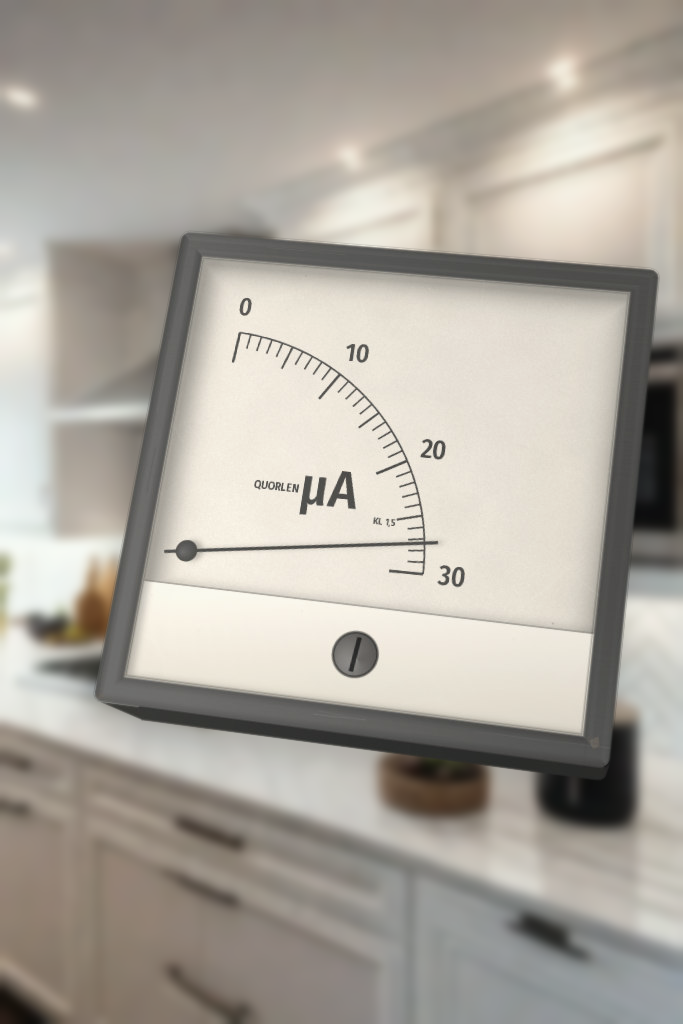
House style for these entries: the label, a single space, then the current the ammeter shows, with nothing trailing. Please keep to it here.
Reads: 27.5 µA
